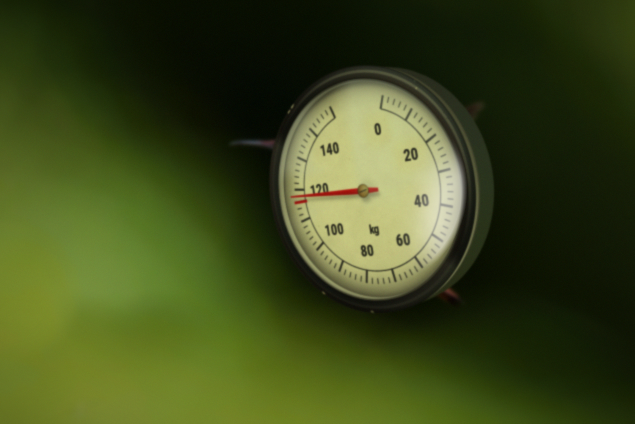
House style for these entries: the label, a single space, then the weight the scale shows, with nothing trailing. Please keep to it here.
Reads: 118 kg
